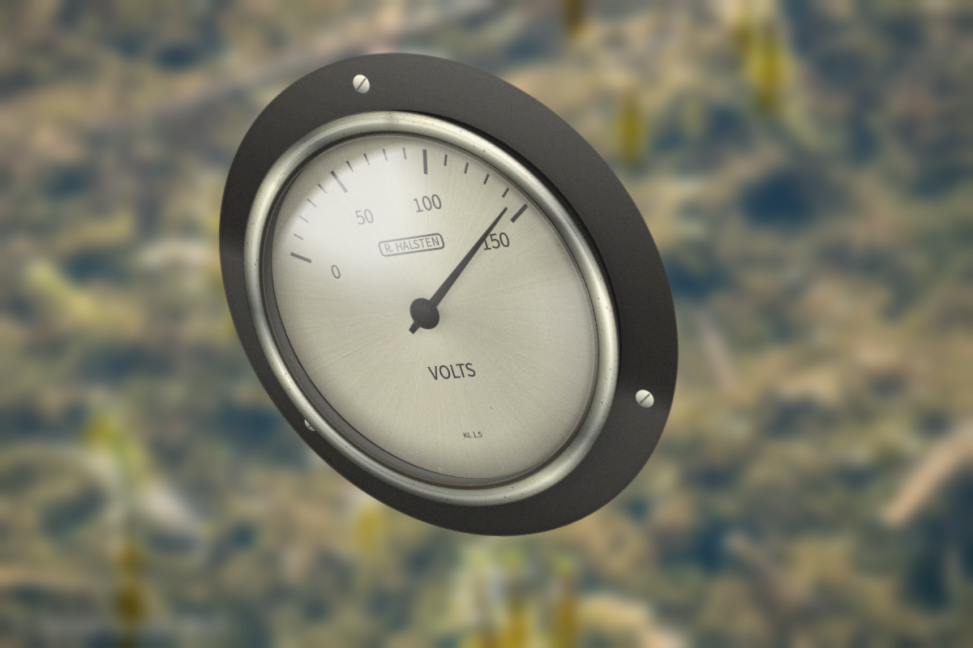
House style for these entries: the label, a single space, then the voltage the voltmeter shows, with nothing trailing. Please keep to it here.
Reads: 145 V
